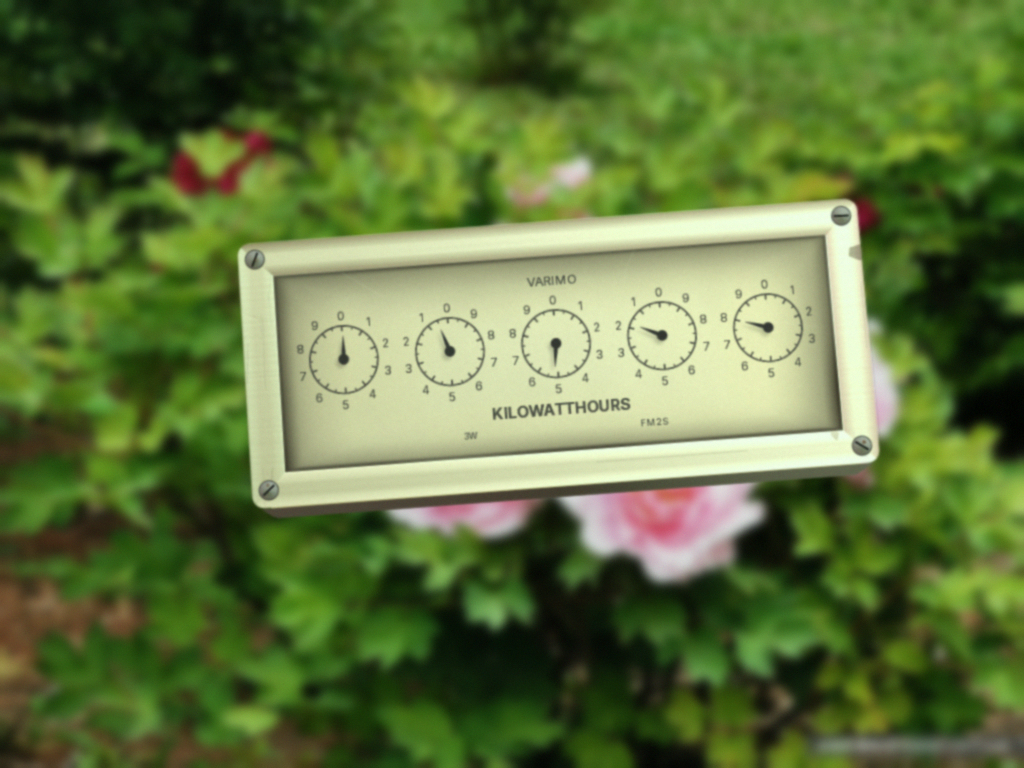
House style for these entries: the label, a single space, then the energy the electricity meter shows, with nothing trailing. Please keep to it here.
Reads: 518 kWh
